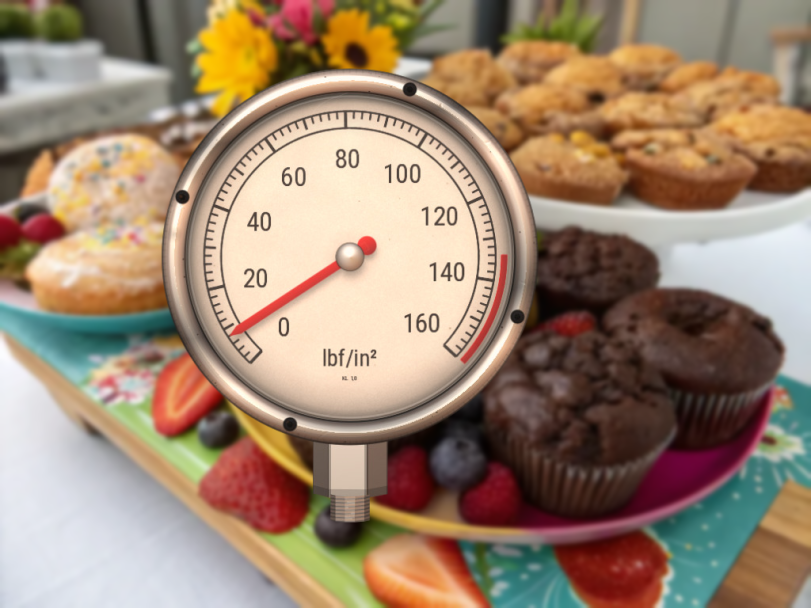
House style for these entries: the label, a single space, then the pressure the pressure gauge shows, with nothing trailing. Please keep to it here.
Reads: 8 psi
